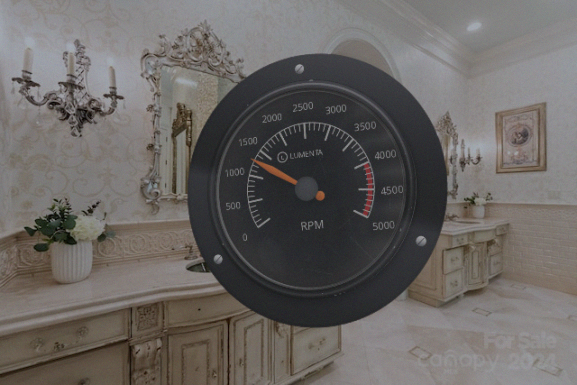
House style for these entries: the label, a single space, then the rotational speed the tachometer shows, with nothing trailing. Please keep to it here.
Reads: 1300 rpm
